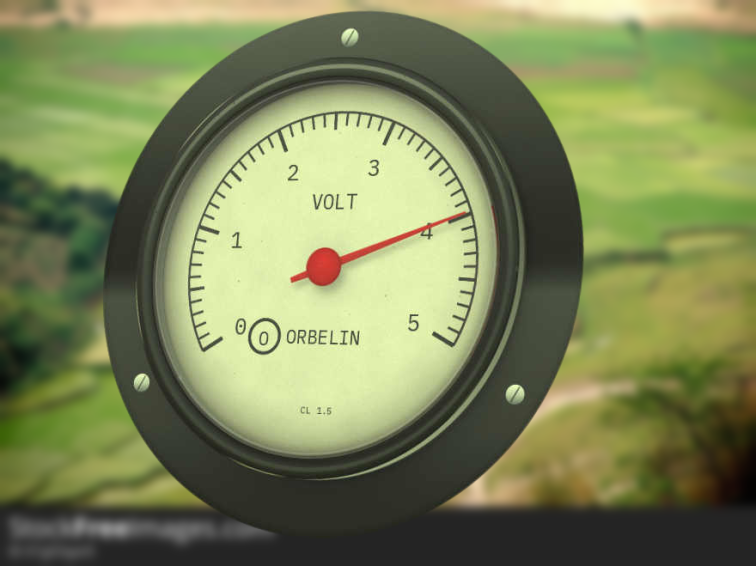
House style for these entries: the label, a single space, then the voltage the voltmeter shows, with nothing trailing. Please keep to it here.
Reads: 4 V
